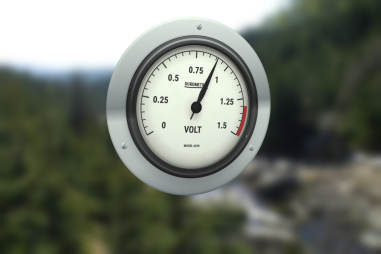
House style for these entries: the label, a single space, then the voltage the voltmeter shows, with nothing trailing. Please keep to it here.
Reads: 0.9 V
